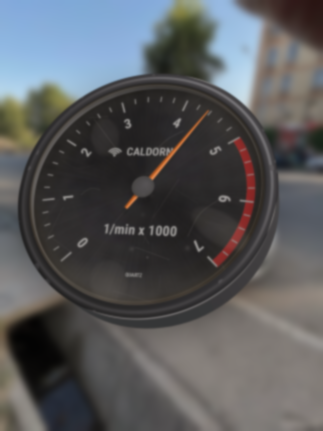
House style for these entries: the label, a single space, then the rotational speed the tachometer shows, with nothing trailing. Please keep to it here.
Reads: 4400 rpm
